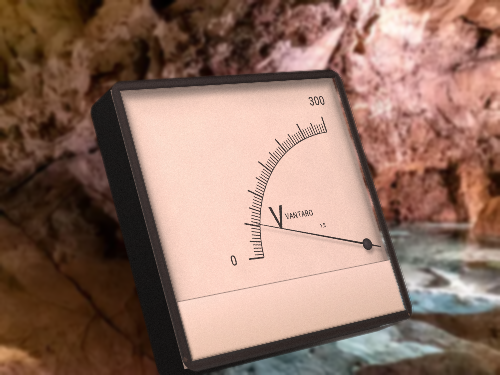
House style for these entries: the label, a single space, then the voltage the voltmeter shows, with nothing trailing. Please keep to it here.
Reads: 50 V
